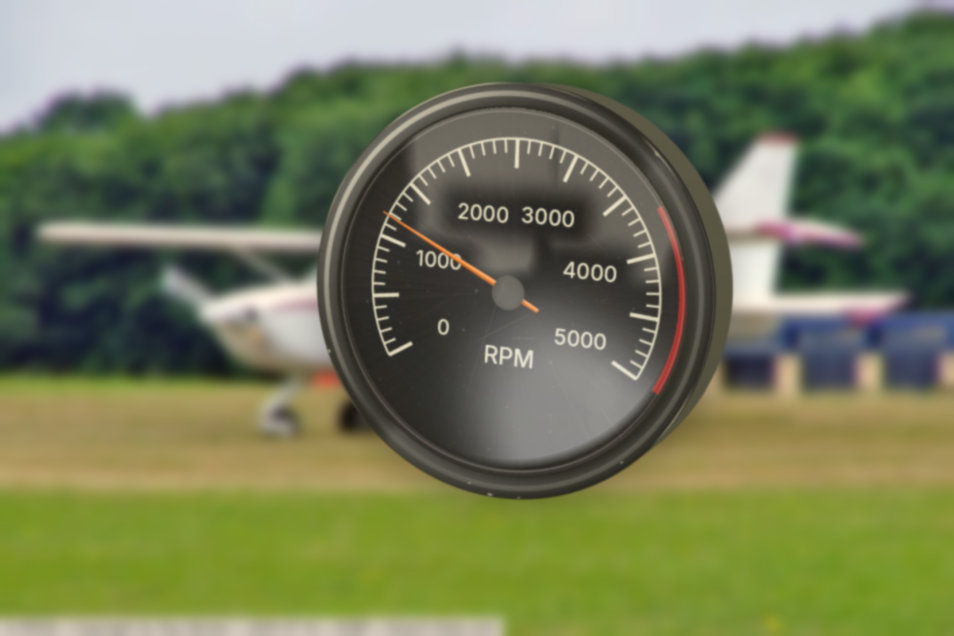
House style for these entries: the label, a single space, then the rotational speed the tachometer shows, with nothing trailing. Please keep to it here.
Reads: 1200 rpm
